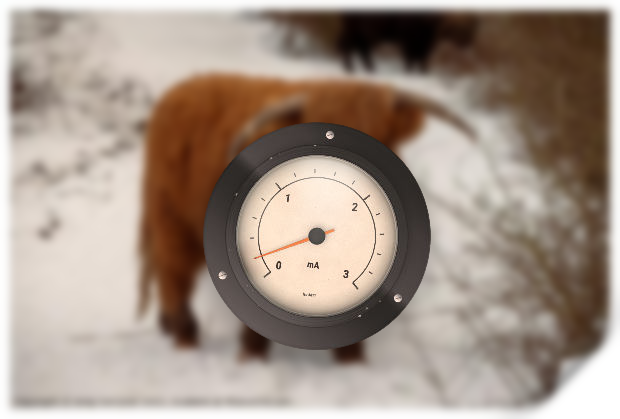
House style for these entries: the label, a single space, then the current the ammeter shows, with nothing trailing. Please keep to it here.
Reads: 0.2 mA
